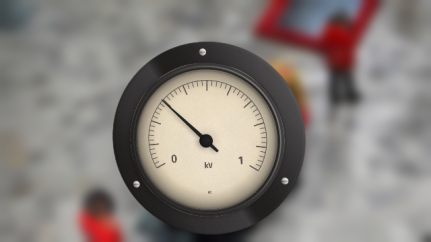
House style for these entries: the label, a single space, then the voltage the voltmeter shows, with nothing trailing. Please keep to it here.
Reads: 0.3 kV
